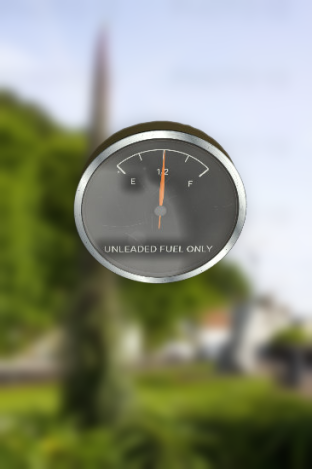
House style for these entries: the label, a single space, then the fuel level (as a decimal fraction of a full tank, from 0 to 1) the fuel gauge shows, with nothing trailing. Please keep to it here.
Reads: 0.5
